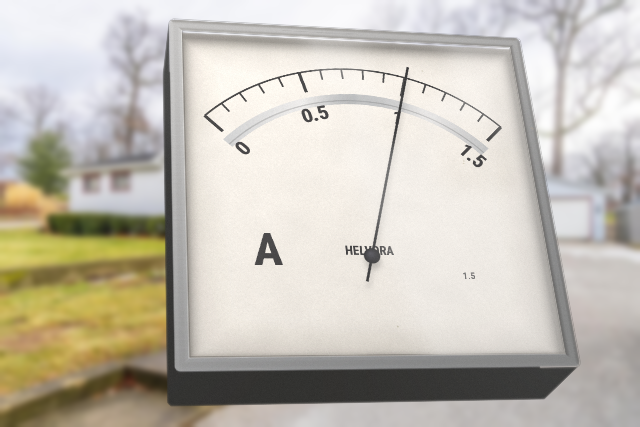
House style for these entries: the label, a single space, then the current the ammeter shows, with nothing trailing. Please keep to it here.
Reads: 1 A
